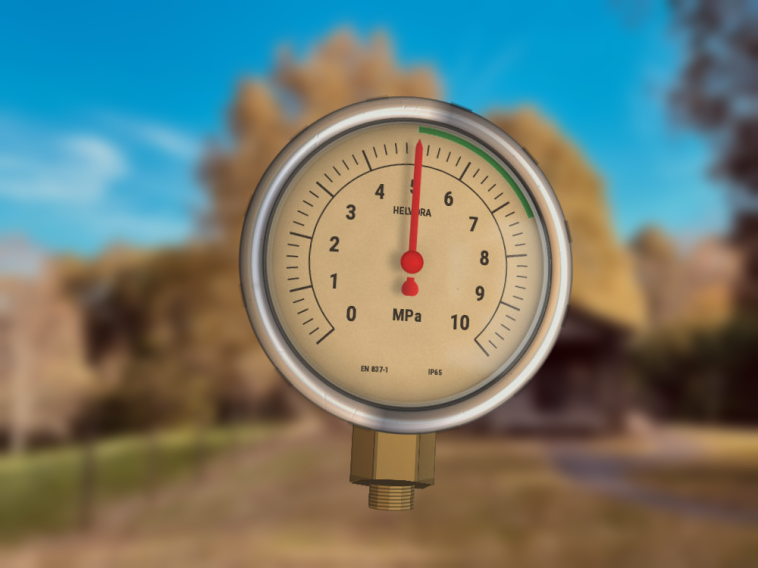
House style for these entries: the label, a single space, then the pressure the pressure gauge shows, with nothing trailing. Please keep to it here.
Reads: 5 MPa
